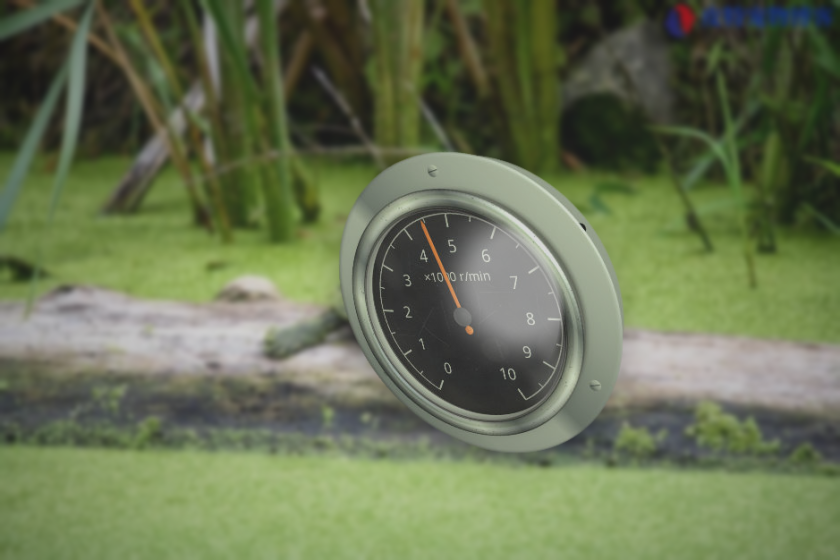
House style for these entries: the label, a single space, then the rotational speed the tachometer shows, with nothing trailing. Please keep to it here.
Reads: 4500 rpm
